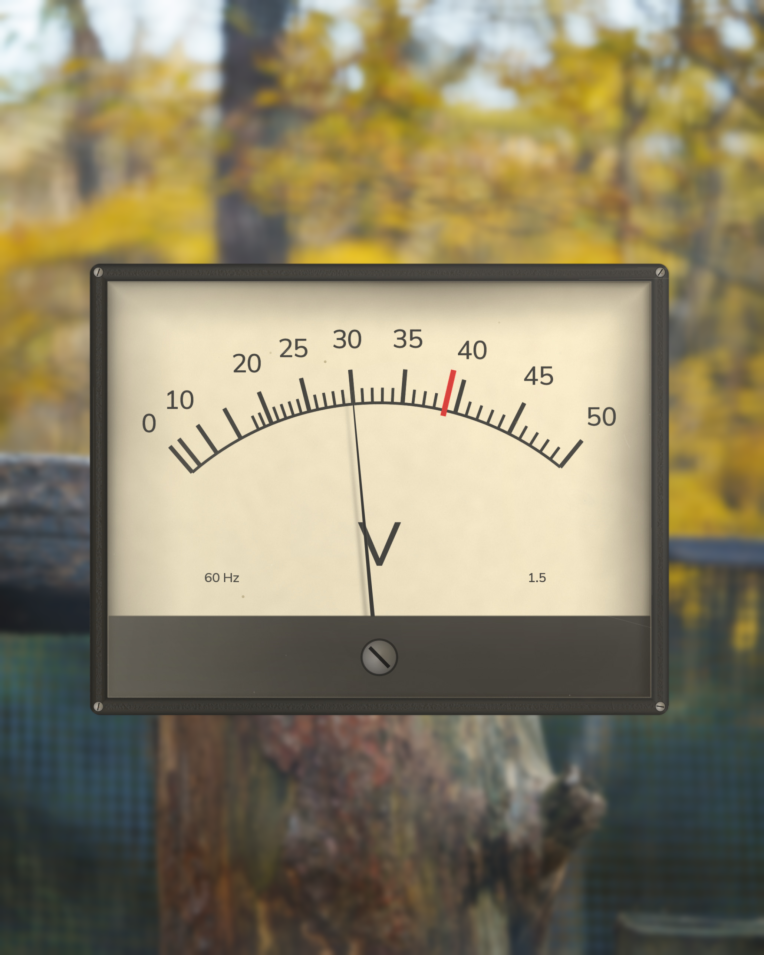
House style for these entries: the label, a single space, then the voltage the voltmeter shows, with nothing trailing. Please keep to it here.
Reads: 30 V
